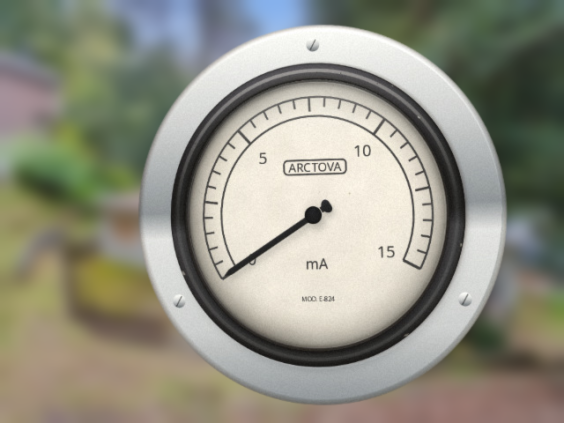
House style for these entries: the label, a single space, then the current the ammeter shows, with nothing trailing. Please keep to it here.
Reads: 0 mA
